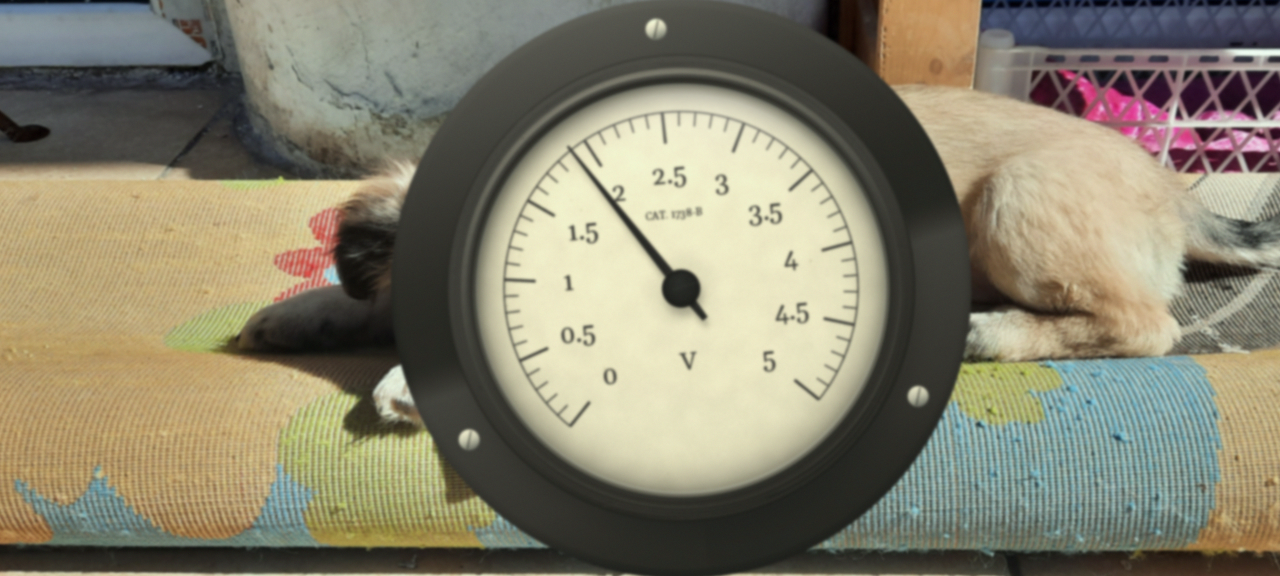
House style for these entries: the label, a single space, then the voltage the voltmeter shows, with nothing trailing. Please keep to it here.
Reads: 1.9 V
